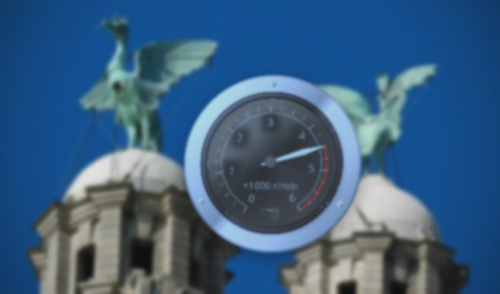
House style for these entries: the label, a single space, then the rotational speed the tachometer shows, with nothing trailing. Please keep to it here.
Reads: 4500 rpm
